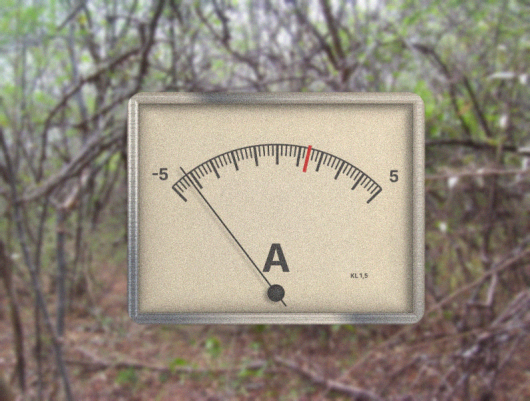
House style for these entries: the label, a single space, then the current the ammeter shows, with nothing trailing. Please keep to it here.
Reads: -4.2 A
